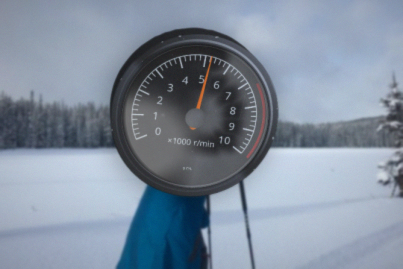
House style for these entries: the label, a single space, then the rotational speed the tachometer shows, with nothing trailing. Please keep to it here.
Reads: 5200 rpm
